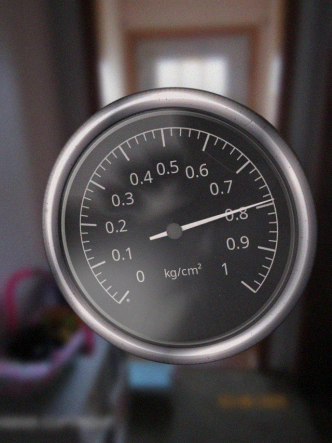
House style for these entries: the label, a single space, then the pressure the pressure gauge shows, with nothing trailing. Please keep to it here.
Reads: 0.79 kg/cm²
